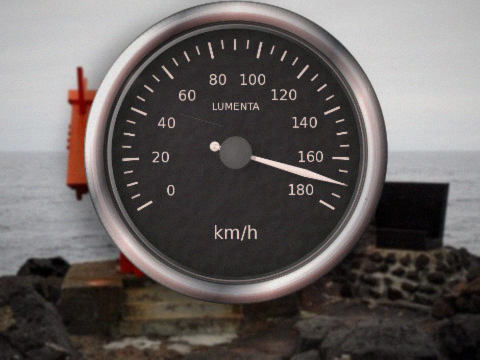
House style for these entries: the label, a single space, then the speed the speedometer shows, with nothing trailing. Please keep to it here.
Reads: 170 km/h
